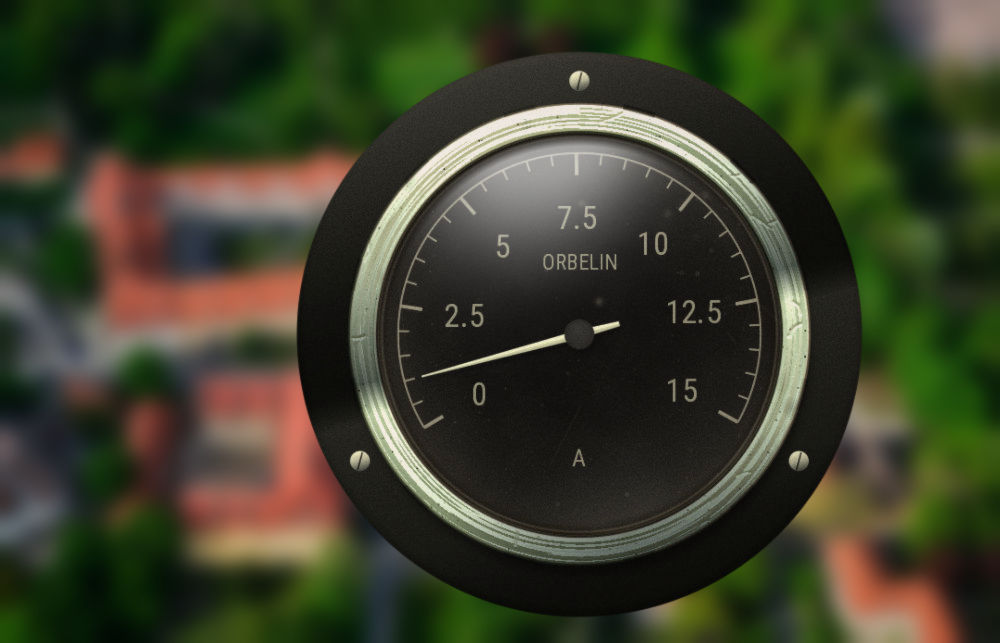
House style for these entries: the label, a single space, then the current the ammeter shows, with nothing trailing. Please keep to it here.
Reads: 1 A
